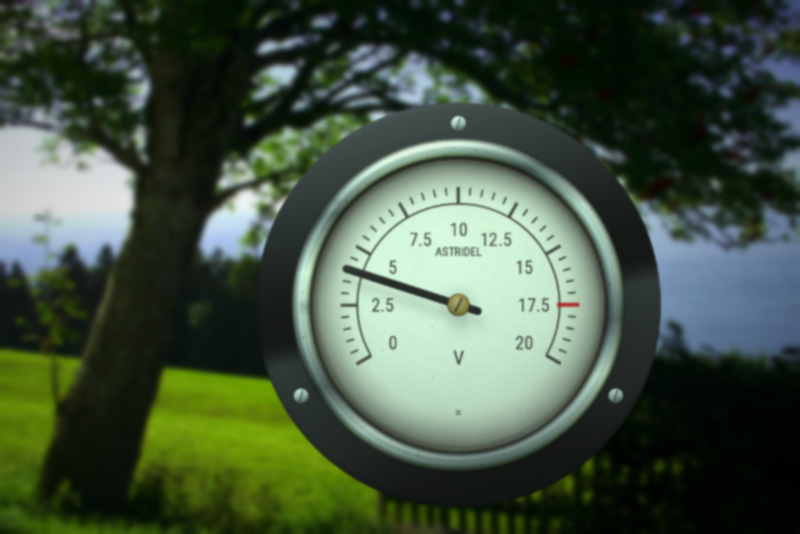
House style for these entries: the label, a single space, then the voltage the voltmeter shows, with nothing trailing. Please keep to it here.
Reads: 4 V
